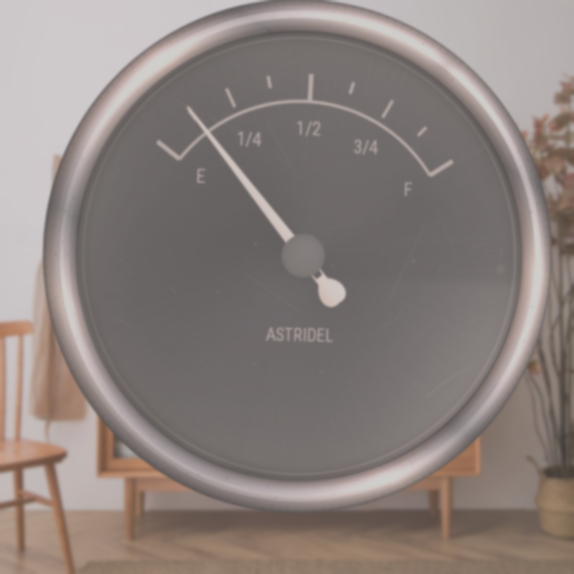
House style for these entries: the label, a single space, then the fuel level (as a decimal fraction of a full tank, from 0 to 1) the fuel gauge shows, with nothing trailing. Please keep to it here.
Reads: 0.125
